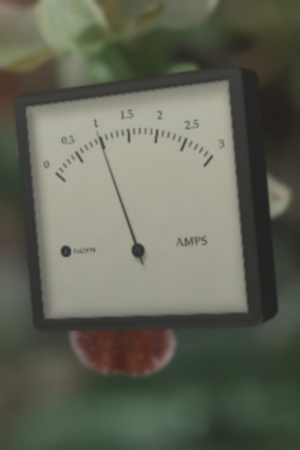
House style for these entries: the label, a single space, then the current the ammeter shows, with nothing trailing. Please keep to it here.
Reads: 1 A
